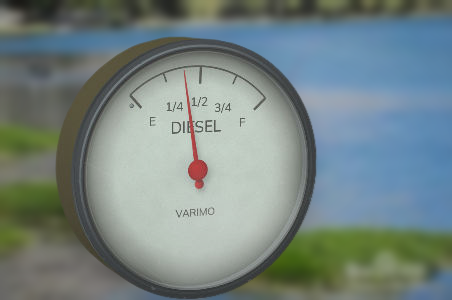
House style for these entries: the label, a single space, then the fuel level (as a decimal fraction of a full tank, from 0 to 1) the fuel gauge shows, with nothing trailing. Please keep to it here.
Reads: 0.375
